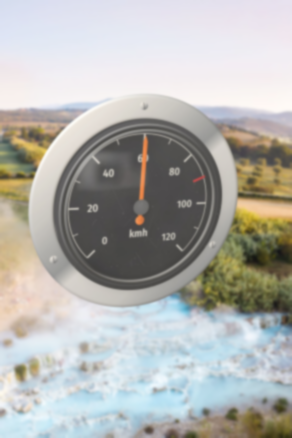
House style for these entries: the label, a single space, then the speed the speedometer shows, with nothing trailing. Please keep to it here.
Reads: 60 km/h
